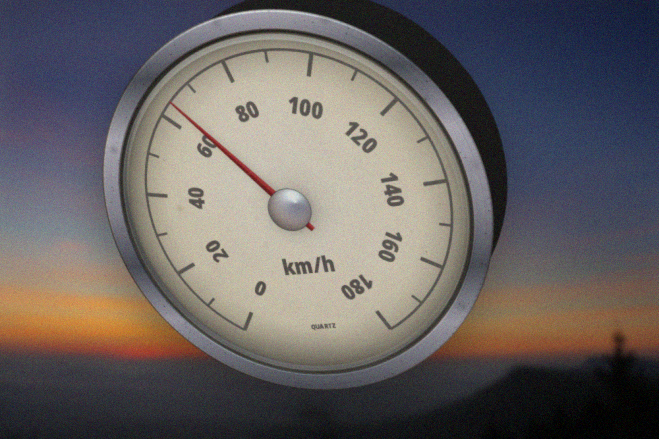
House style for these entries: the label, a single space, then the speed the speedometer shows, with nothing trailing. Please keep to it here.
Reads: 65 km/h
